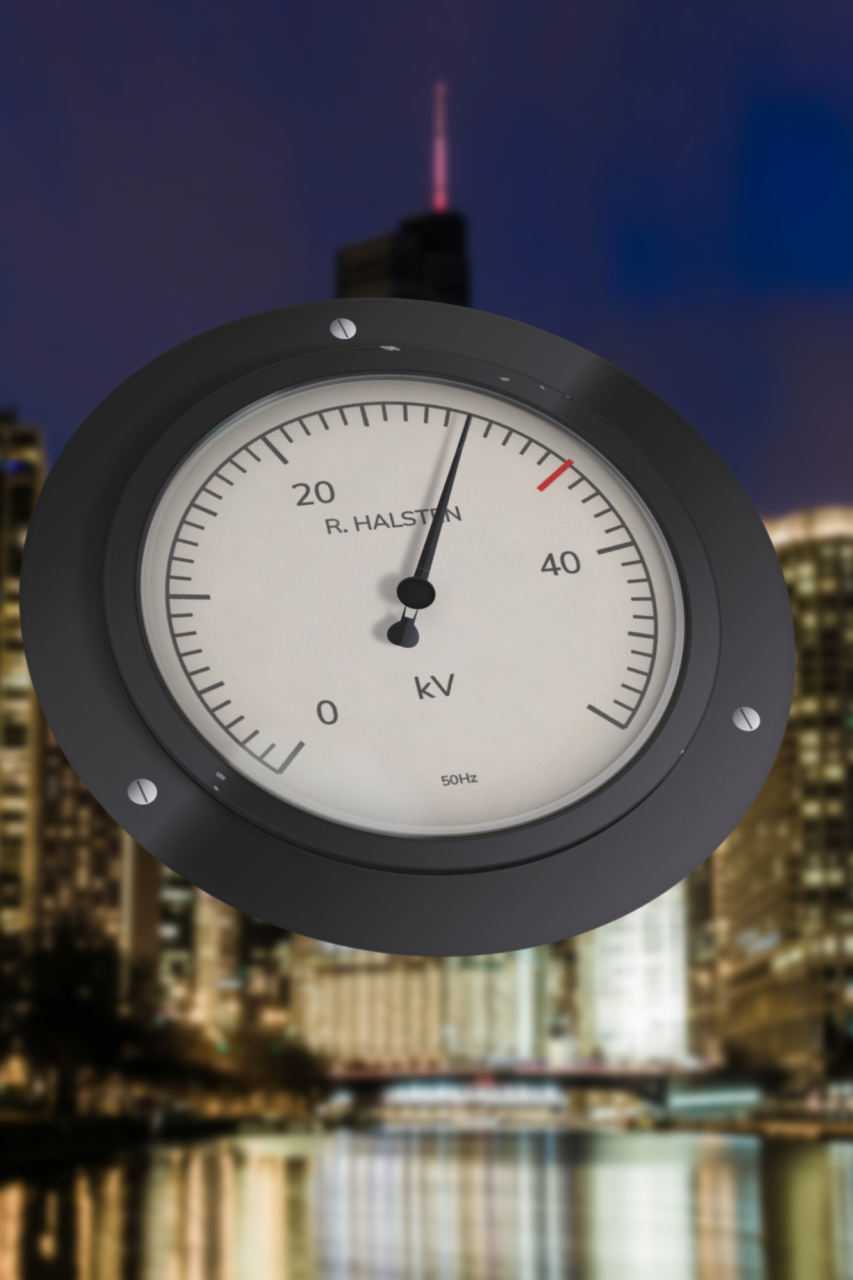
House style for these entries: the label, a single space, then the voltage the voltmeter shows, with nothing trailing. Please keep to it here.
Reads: 30 kV
